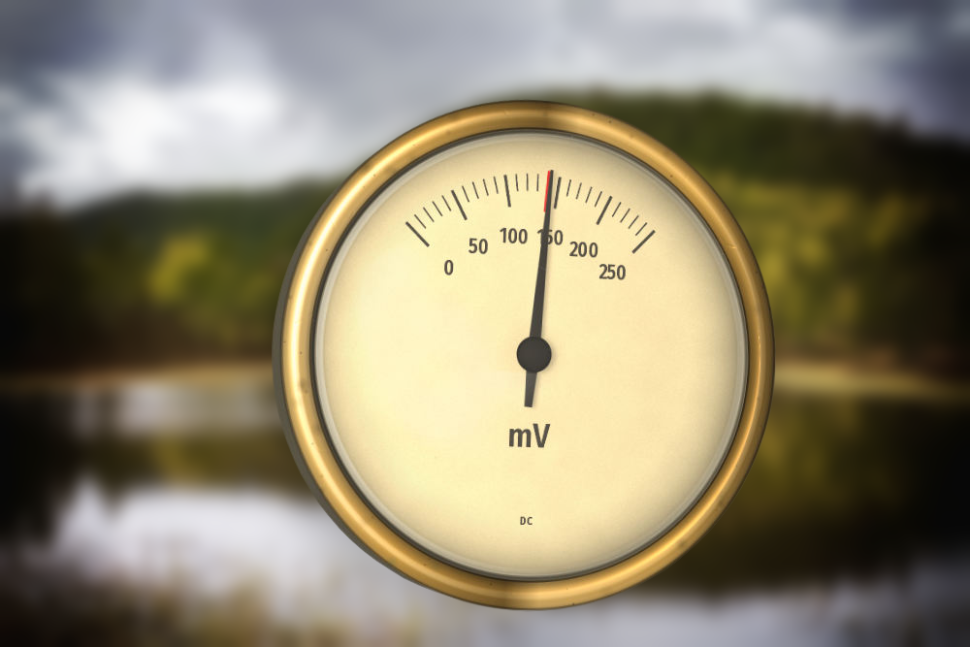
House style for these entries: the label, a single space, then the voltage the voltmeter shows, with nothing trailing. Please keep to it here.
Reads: 140 mV
